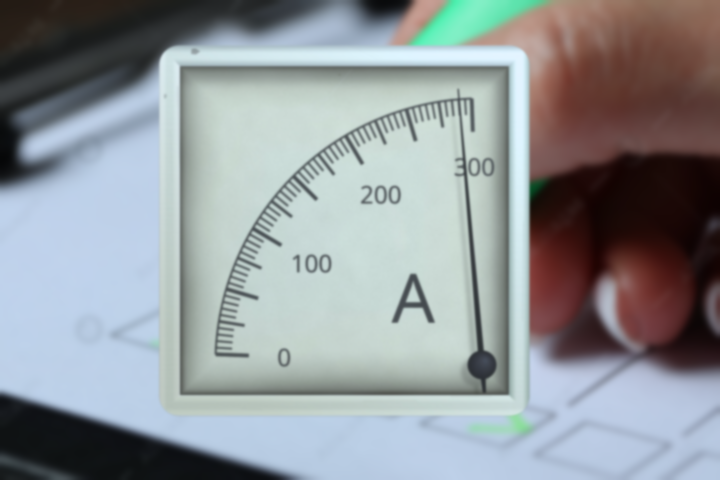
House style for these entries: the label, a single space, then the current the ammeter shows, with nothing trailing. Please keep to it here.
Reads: 290 A
